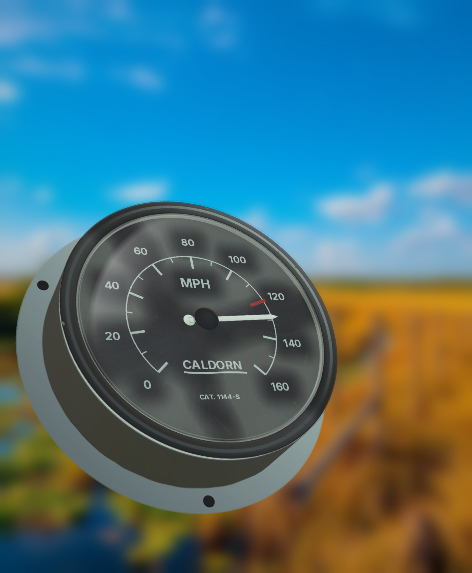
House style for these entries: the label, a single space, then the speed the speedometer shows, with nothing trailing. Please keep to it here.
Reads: 130 mph
